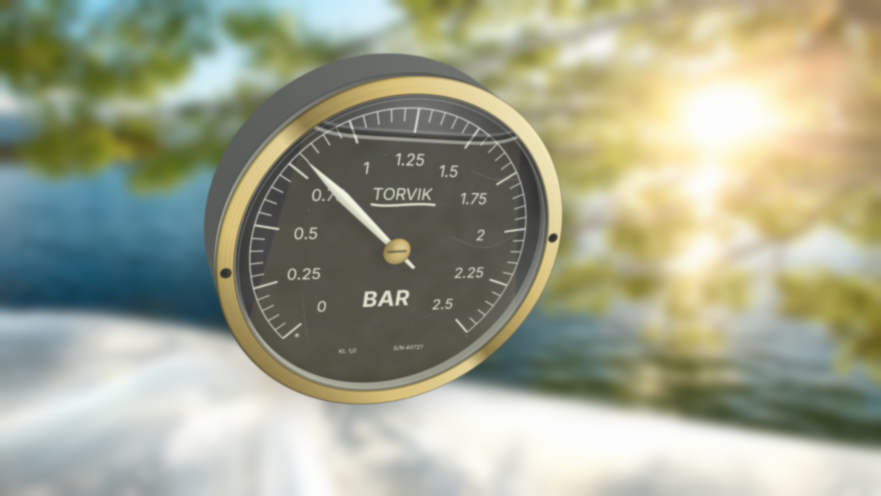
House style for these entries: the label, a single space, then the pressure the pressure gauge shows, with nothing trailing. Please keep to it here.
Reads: 0.8 bar
